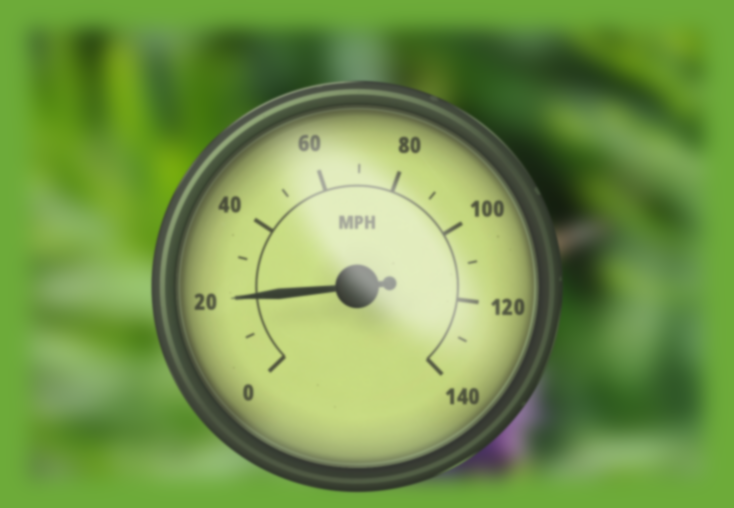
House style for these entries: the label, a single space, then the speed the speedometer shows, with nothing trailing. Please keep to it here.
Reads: 20 mph
